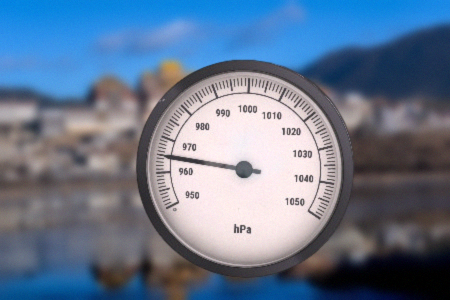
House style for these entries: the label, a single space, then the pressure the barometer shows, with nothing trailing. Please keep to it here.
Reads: 965 hPa
